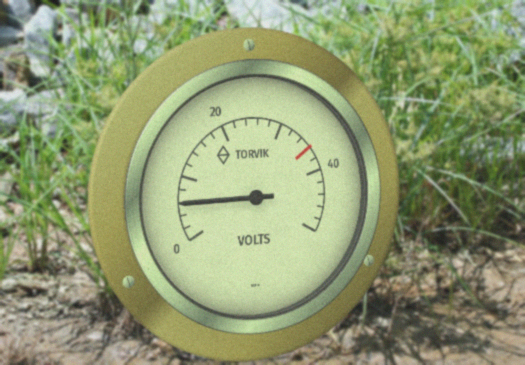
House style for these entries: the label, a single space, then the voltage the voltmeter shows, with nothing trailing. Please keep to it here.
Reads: 6 V
